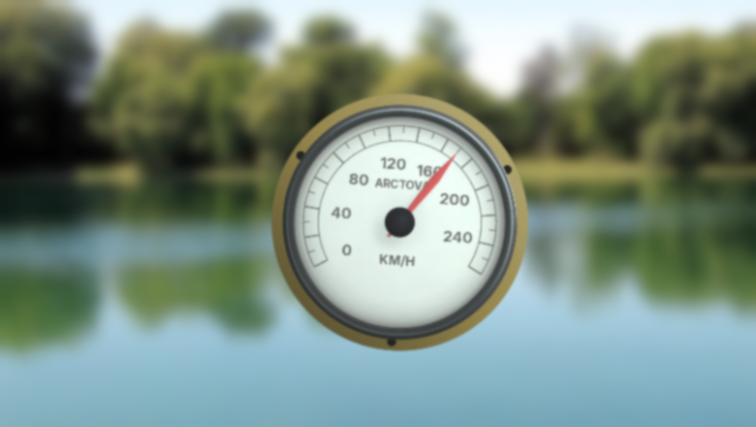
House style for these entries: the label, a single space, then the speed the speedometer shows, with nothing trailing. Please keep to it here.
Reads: 170 km/h
